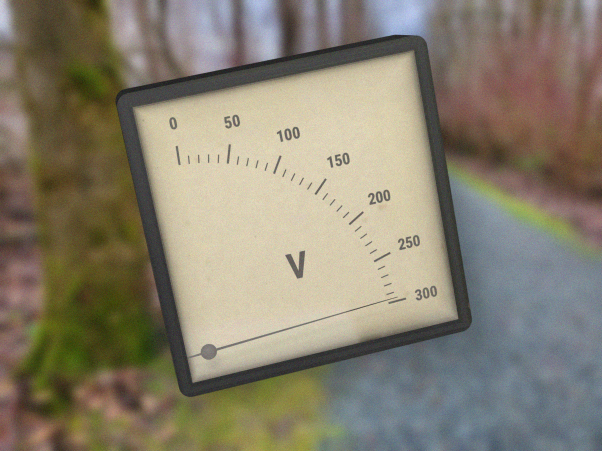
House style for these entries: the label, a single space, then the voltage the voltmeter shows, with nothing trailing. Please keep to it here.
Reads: 295 V
